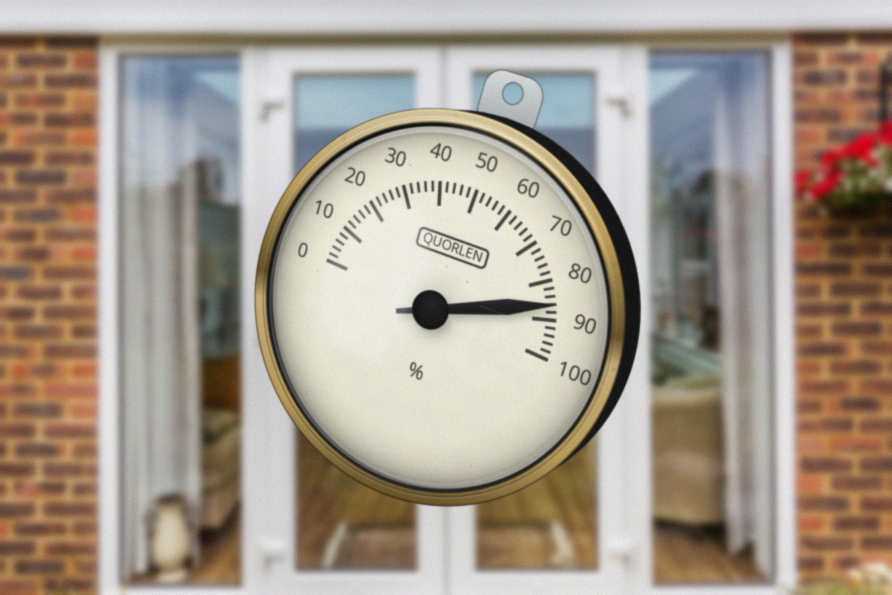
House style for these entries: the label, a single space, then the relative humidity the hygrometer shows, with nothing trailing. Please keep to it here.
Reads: 86 %
